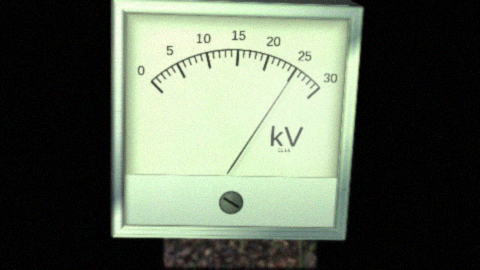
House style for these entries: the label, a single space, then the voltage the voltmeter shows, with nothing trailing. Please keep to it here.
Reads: 25 kV
